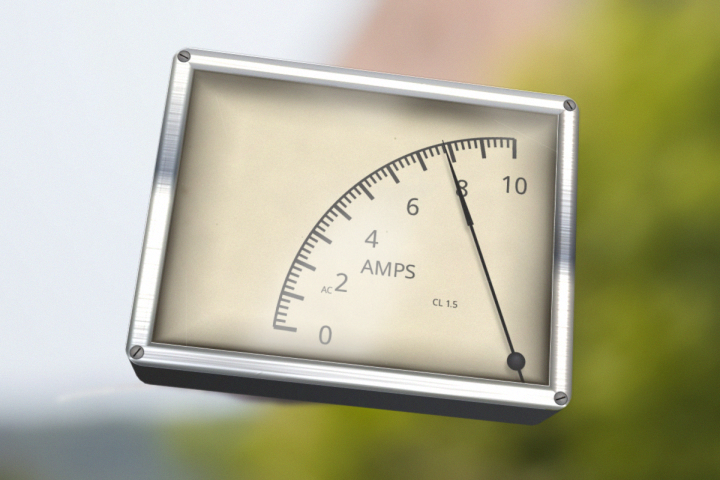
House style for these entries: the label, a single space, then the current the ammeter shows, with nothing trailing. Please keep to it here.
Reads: 7.8 A
